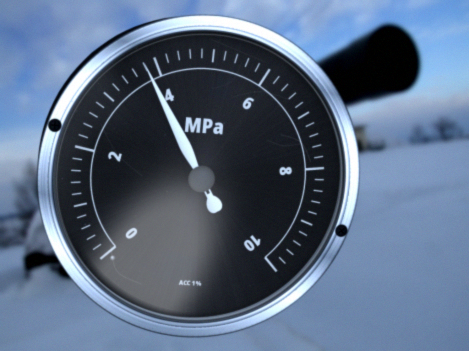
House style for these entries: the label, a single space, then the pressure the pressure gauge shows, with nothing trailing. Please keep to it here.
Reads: 3.8 MPa
